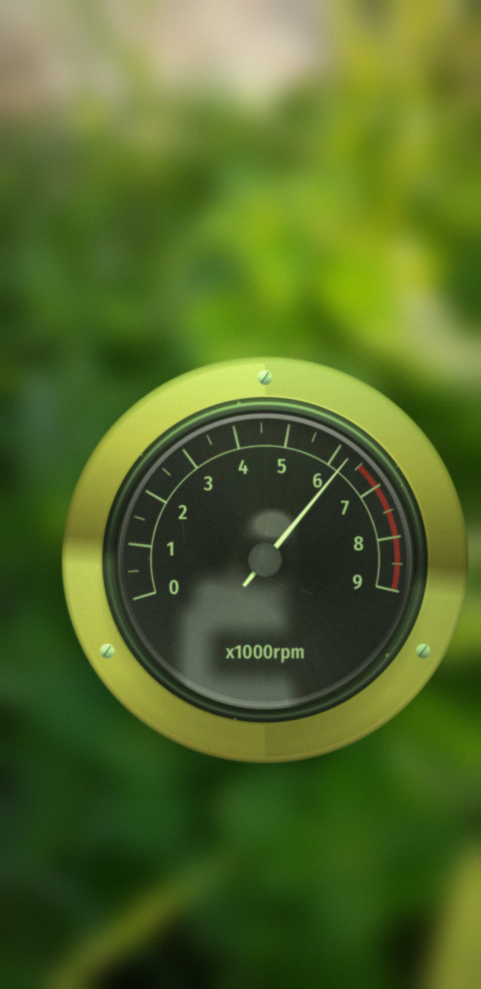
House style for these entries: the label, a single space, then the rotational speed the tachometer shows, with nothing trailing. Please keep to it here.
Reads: 6250 rpm
